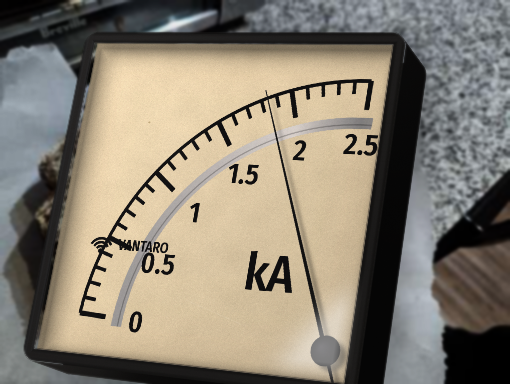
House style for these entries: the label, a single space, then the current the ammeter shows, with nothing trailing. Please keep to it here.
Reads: 1.85 kA
